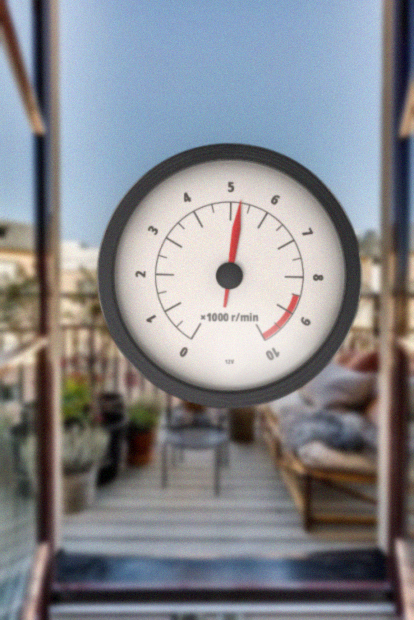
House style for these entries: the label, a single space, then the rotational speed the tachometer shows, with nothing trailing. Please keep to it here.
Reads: 5250 rpm
